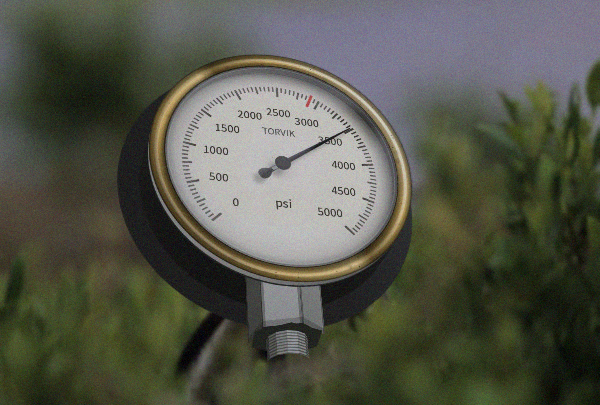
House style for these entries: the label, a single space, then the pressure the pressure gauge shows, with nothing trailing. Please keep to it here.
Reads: 3500 psi
